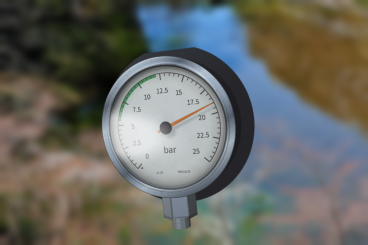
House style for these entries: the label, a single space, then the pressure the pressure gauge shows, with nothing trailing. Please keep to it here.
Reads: 19 bar
